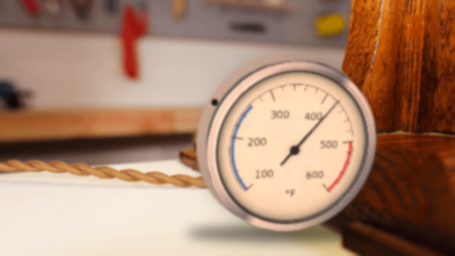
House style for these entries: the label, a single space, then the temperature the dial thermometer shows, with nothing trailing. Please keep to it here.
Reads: 420 °F
